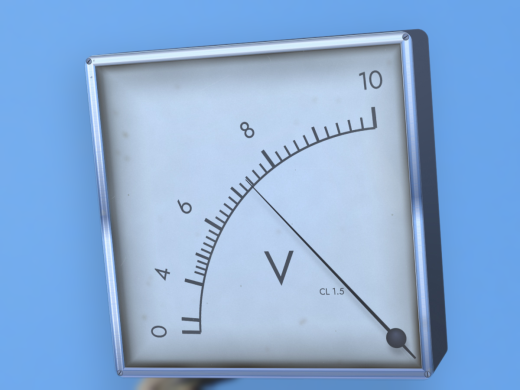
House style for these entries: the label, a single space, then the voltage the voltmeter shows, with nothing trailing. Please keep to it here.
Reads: 7.4 V
